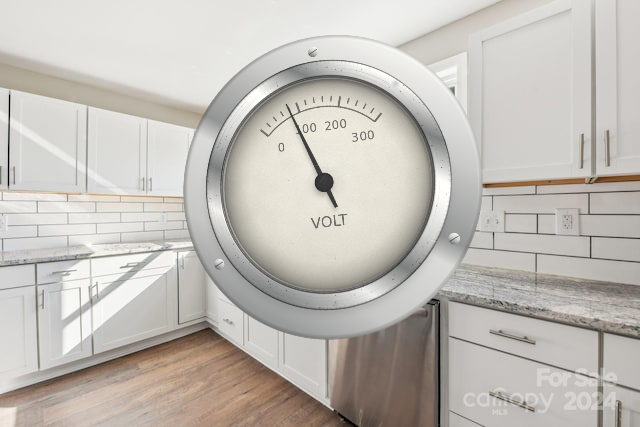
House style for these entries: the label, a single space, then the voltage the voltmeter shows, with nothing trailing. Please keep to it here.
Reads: 80 V
